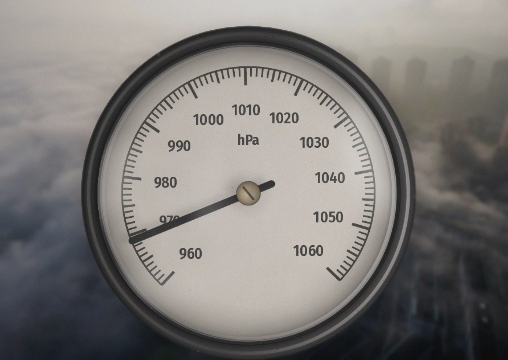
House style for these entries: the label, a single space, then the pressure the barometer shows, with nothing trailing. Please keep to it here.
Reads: 969 hPa
